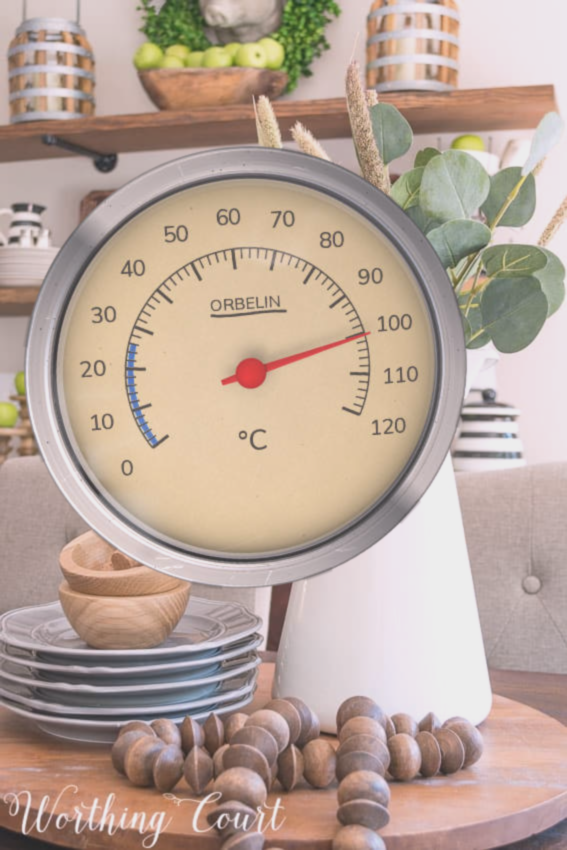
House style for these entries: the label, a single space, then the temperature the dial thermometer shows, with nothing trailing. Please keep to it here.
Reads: 100 °C
